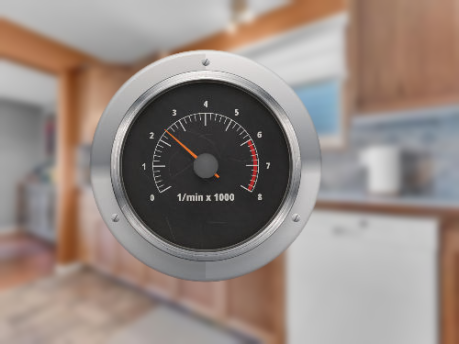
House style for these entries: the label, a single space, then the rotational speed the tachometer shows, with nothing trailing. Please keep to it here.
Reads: 2400 rpm
